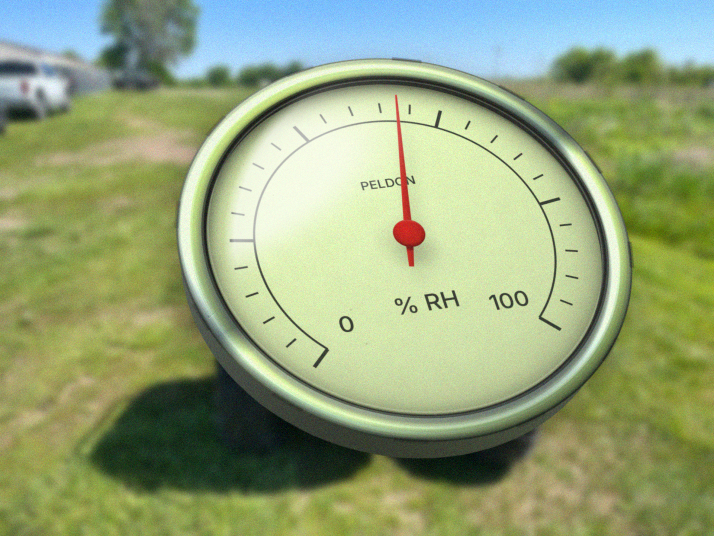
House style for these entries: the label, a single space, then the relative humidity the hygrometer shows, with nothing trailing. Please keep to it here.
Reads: 54 %
